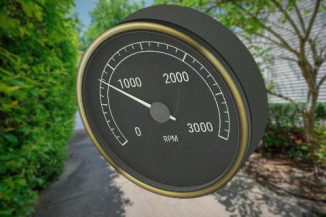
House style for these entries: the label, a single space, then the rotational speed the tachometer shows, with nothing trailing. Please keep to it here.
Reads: 800 rpm
